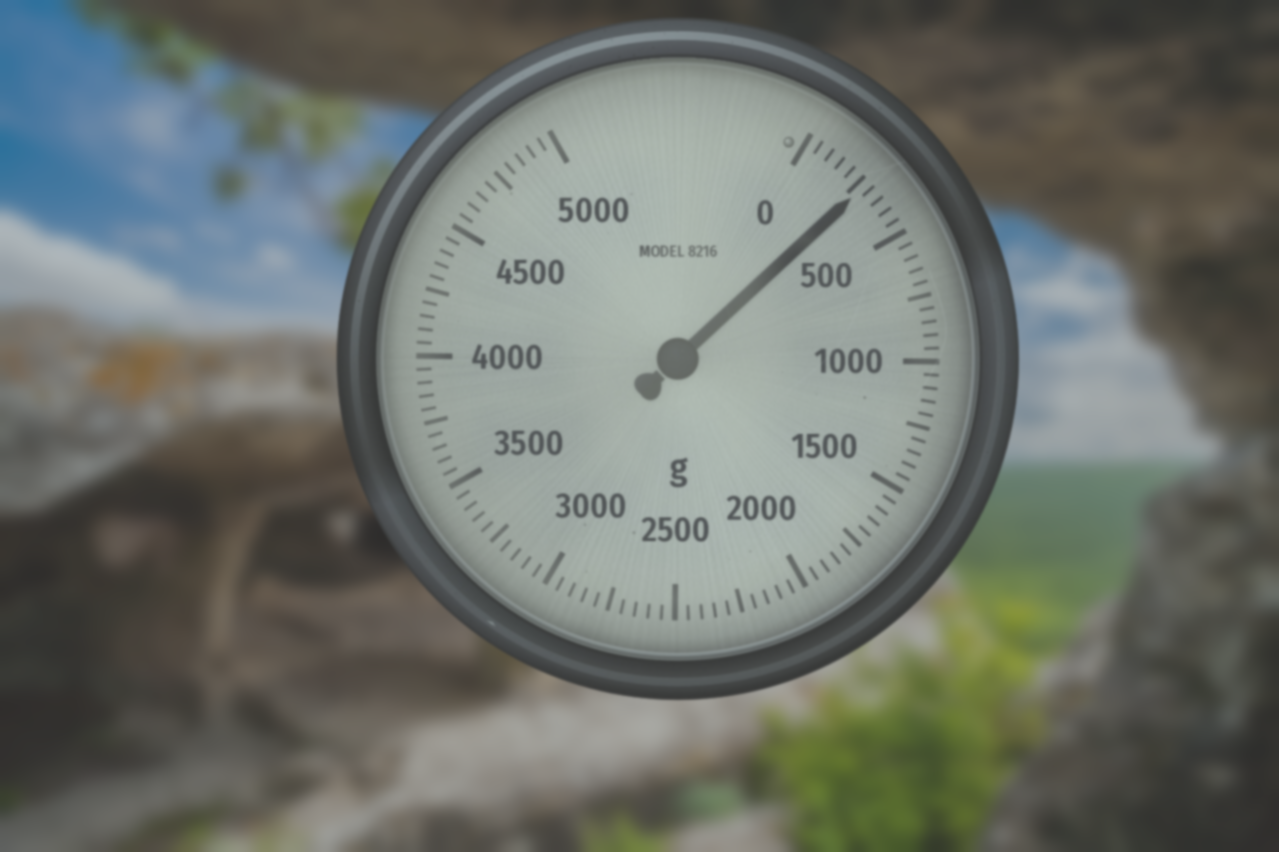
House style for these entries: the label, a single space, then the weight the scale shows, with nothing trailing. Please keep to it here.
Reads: 275 g
